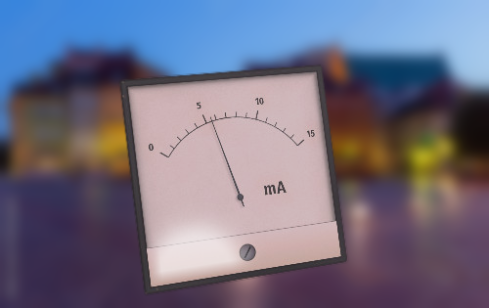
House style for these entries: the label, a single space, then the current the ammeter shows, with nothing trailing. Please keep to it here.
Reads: 5.5 mA
